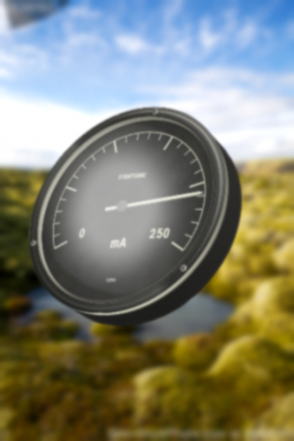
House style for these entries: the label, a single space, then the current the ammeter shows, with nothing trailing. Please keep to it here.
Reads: 210 mA
